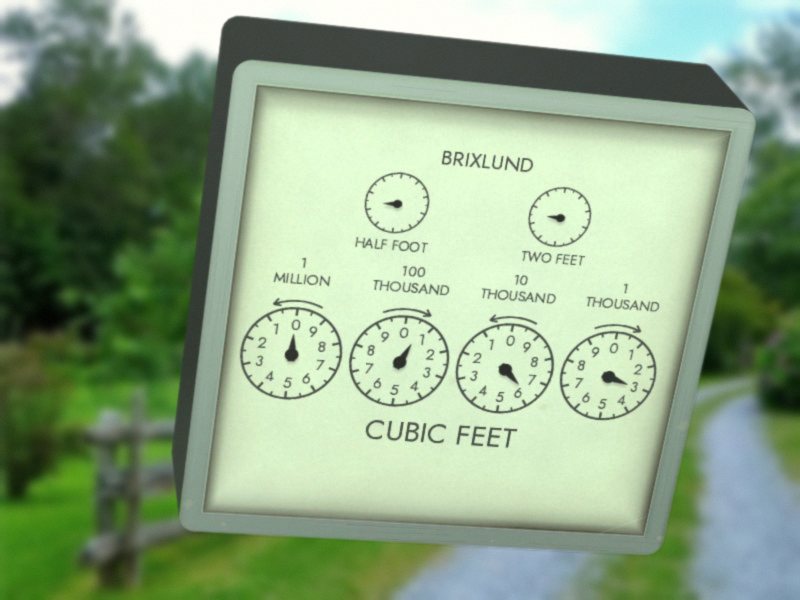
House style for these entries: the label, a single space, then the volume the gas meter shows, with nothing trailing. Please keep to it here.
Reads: 6300 ft³
